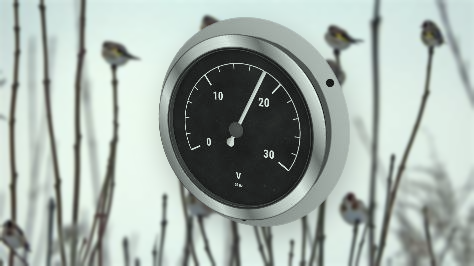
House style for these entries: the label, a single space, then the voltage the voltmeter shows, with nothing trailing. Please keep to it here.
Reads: 18 V
